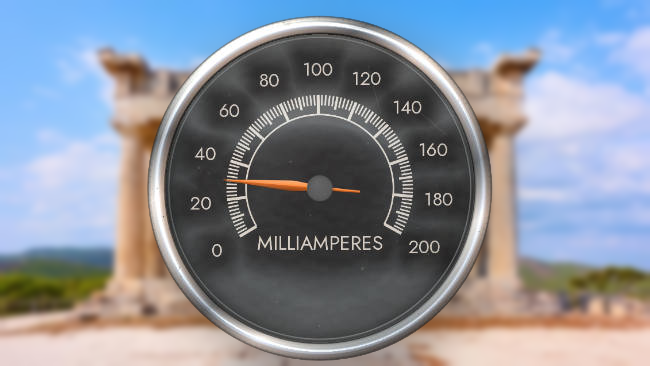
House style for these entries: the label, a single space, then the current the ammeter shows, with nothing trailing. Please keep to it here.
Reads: 30 mA
